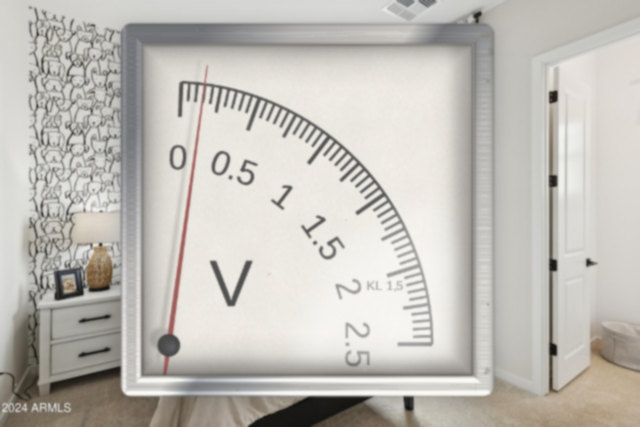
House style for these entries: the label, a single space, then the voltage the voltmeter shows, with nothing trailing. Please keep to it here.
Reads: 0.15 V
